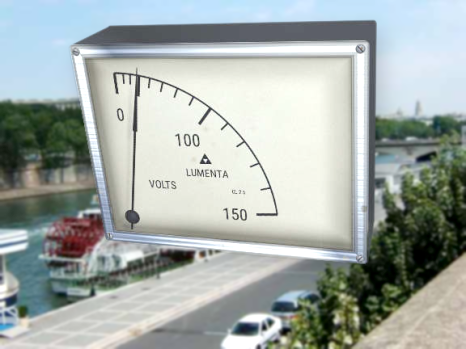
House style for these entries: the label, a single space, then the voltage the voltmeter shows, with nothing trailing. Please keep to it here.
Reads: 50 V
